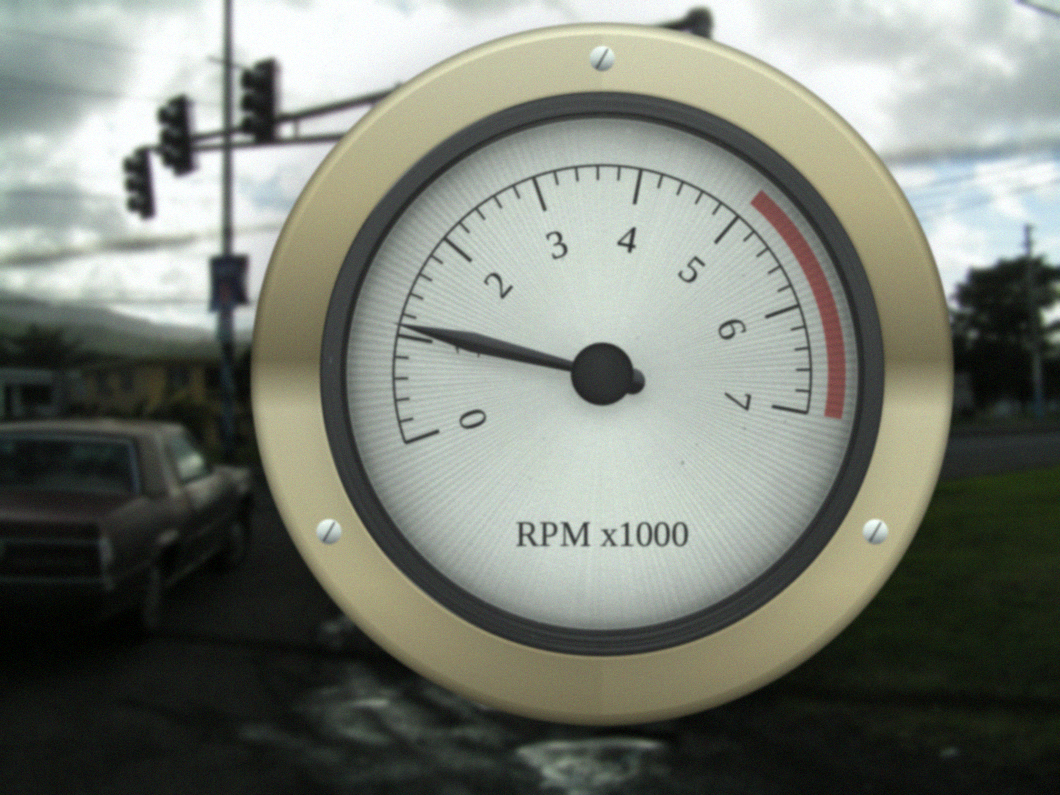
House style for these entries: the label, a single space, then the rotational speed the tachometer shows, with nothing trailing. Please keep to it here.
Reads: 1100 rpm
